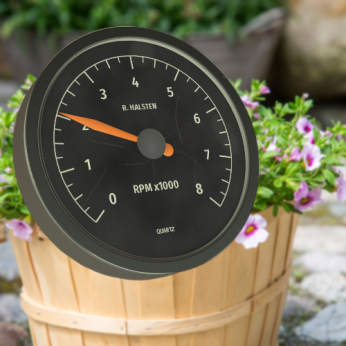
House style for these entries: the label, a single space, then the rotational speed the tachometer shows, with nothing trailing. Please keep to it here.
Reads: 2000 rpm
